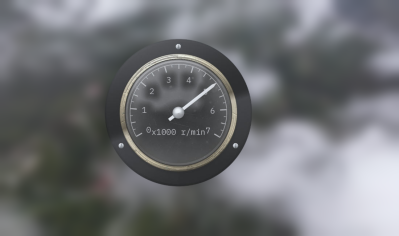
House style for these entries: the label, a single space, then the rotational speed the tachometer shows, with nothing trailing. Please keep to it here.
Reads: 5000 rpm
